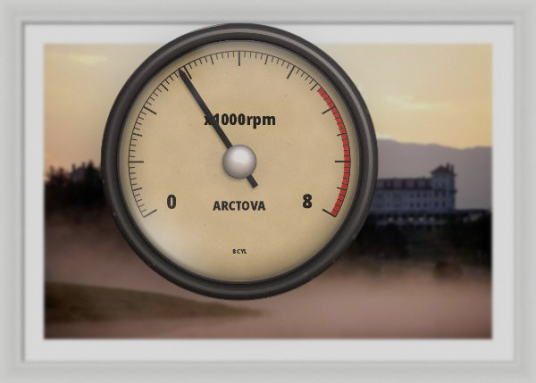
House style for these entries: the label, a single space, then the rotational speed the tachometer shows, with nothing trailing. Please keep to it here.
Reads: 2900 rpm
